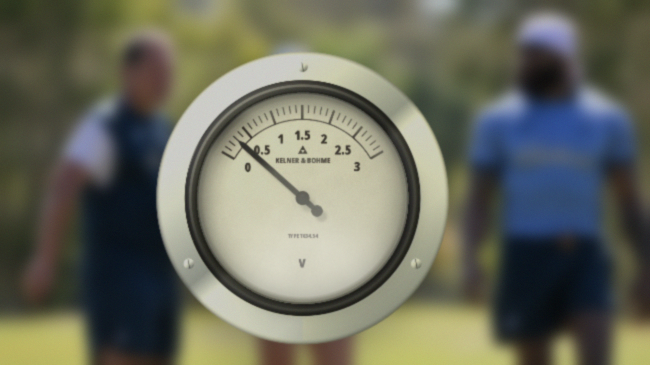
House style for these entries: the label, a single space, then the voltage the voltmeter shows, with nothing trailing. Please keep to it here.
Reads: 0.3 V
